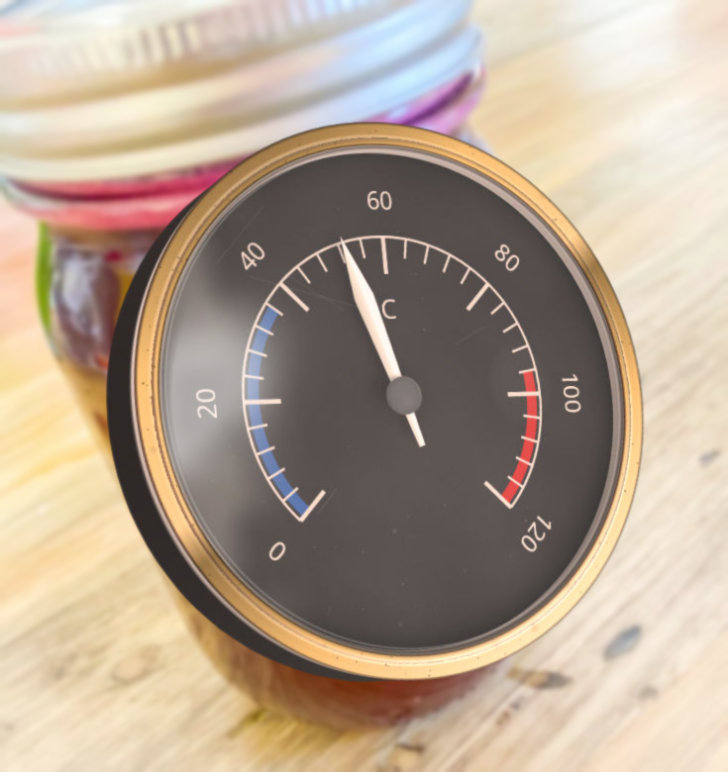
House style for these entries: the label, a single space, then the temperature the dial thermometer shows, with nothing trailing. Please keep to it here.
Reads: 52 °C
